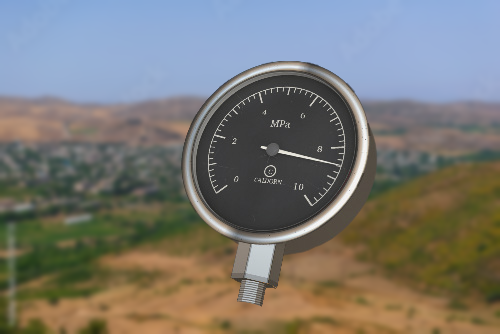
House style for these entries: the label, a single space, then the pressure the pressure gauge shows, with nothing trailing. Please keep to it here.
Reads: 8.6 MPa
